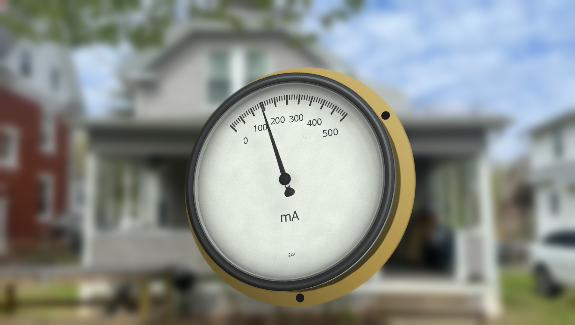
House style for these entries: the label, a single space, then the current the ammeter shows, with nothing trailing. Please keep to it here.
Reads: 150 mA
